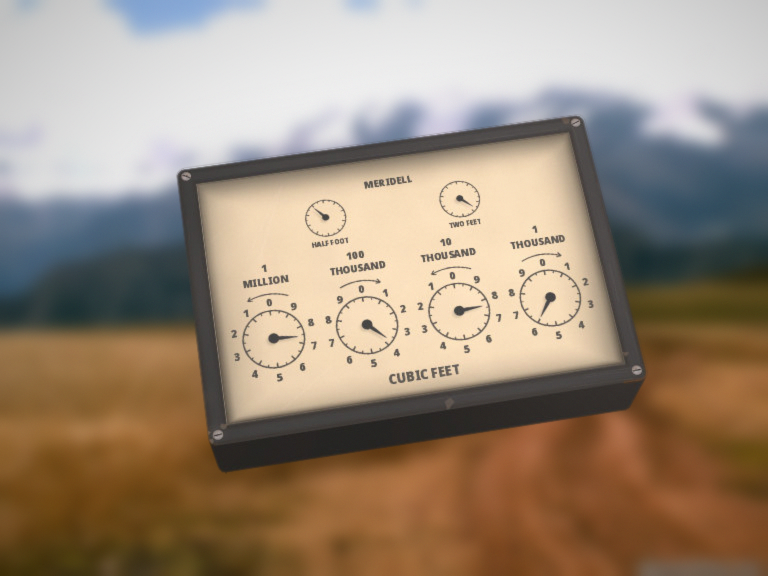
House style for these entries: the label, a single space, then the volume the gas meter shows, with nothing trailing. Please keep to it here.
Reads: 737600 ft³
